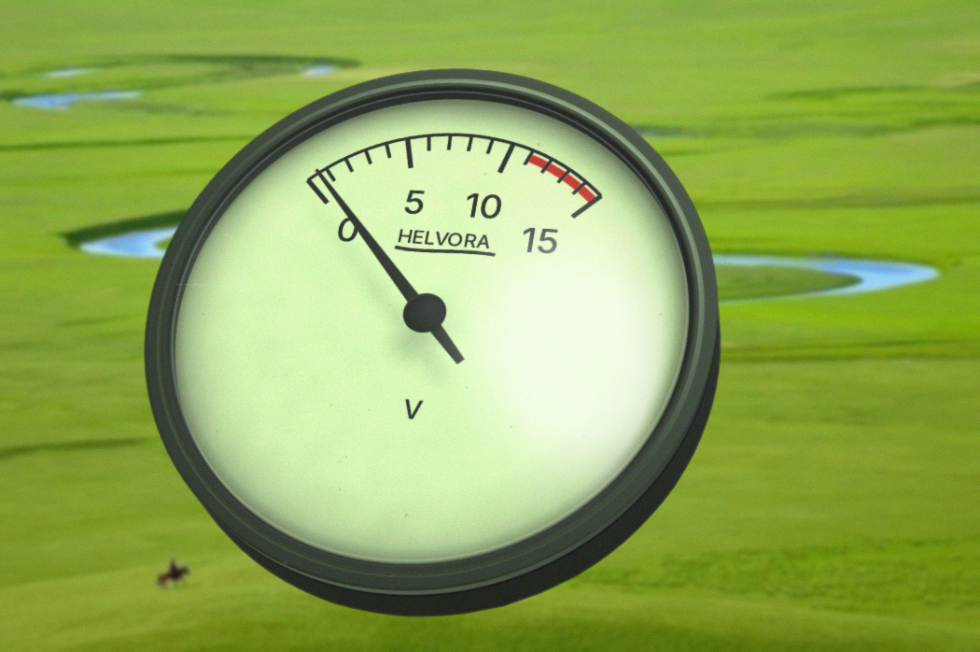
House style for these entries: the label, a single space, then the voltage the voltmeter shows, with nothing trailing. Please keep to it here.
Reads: 0.5 V
